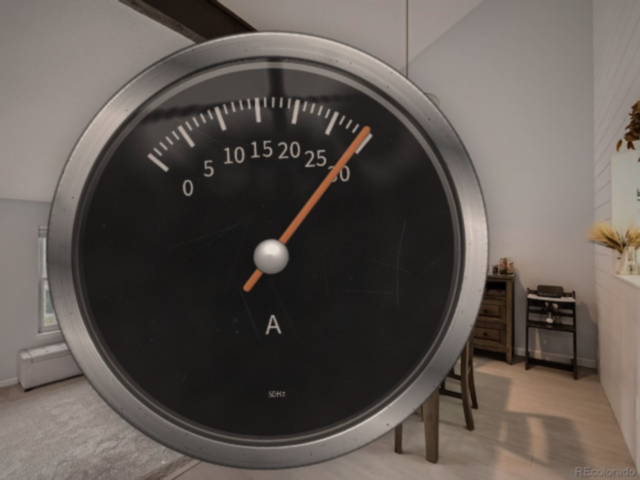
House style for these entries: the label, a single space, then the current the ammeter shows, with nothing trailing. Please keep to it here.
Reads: 29 A
